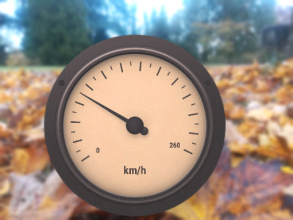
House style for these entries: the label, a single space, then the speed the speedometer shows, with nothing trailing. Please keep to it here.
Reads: 70 km/h
